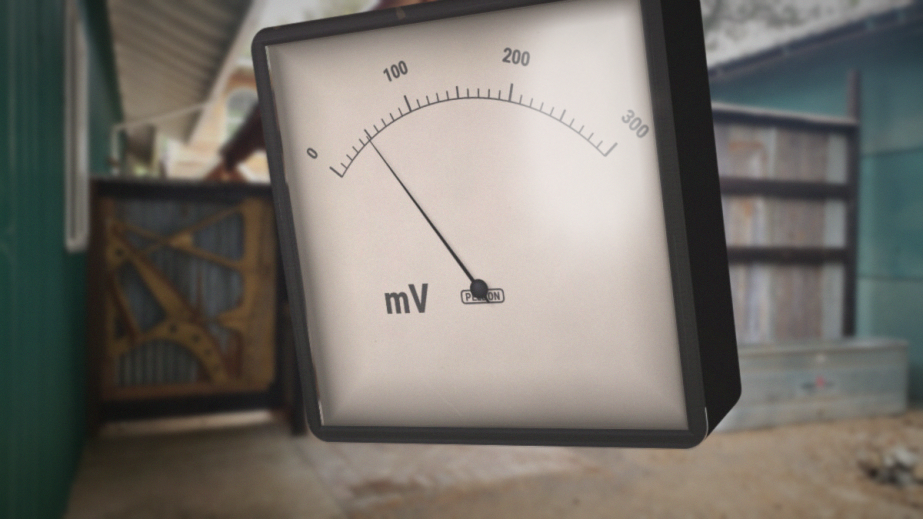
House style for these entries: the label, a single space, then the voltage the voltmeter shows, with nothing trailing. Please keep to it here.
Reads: 50 mV
